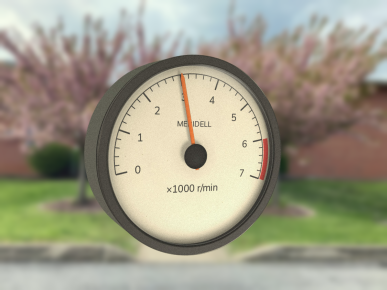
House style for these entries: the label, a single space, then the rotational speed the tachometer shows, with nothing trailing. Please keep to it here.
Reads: 3000 rpm
